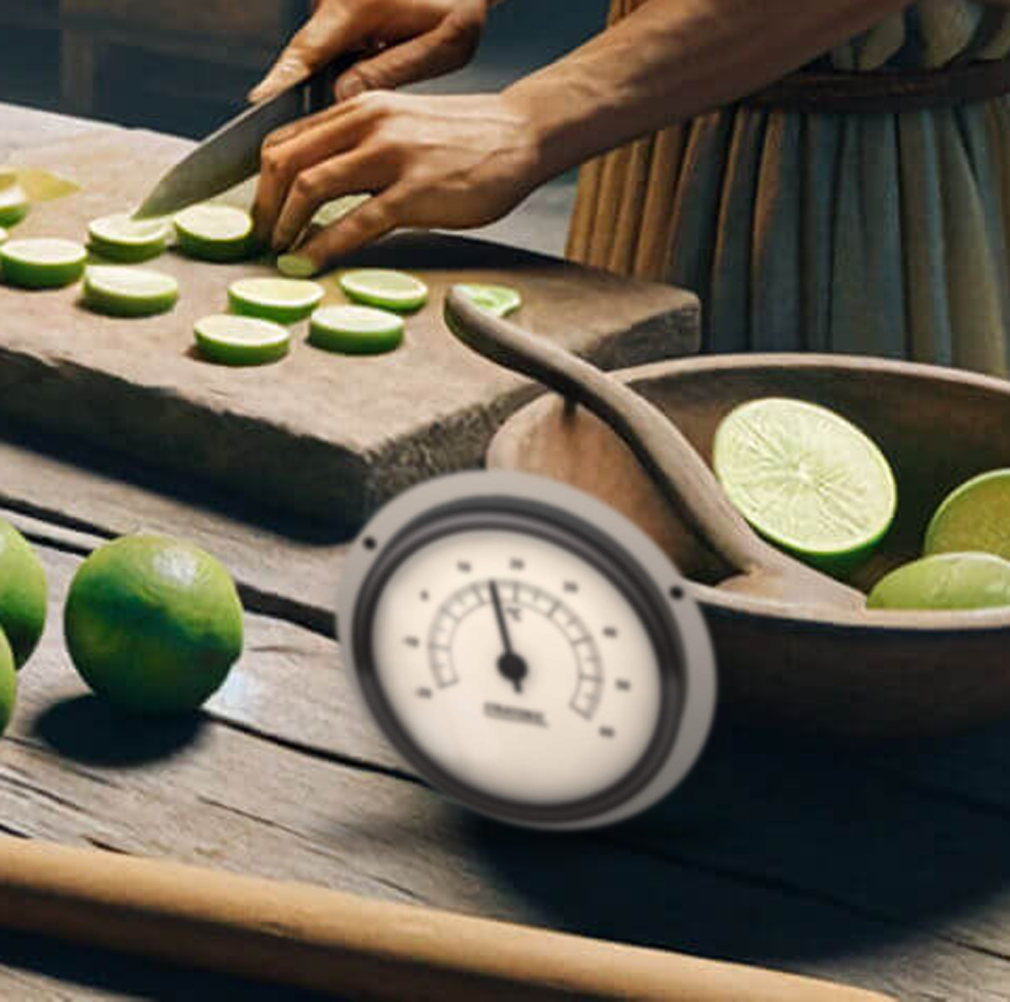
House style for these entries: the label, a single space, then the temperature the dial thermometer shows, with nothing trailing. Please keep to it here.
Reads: 15 °C
